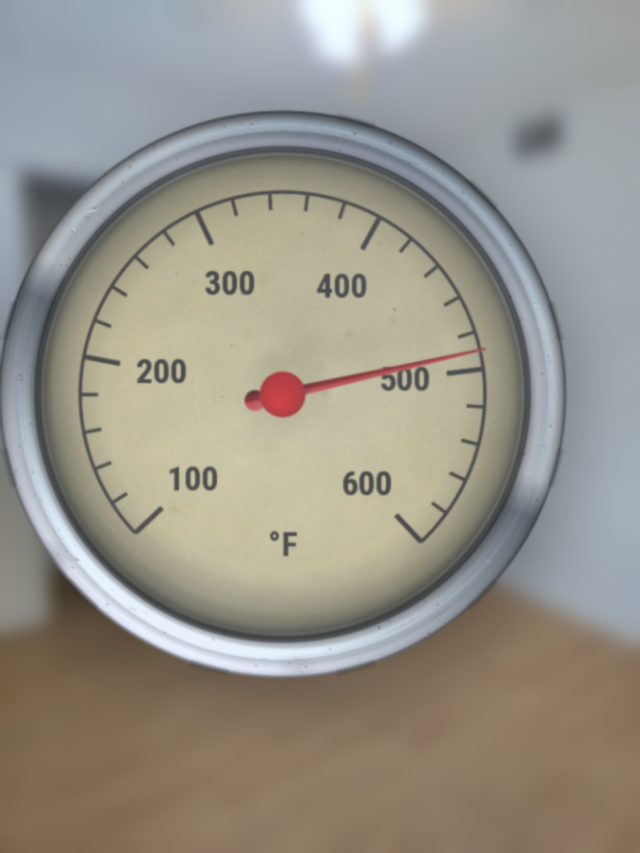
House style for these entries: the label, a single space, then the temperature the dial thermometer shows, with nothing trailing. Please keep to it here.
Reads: 490 °F
